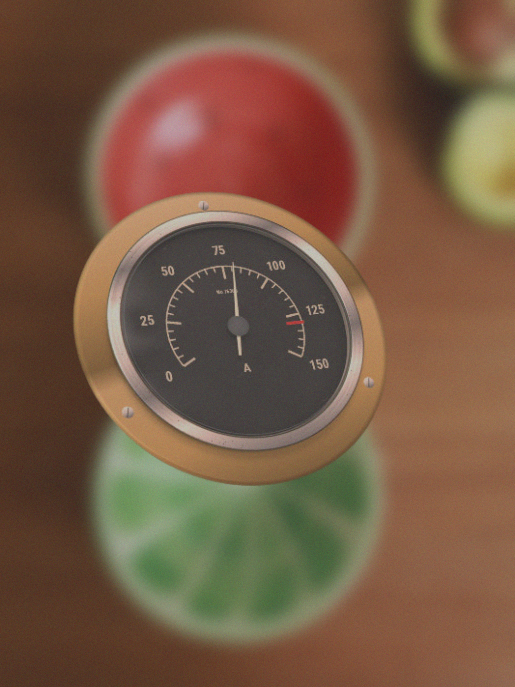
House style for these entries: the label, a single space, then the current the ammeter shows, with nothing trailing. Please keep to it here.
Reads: 80 A
